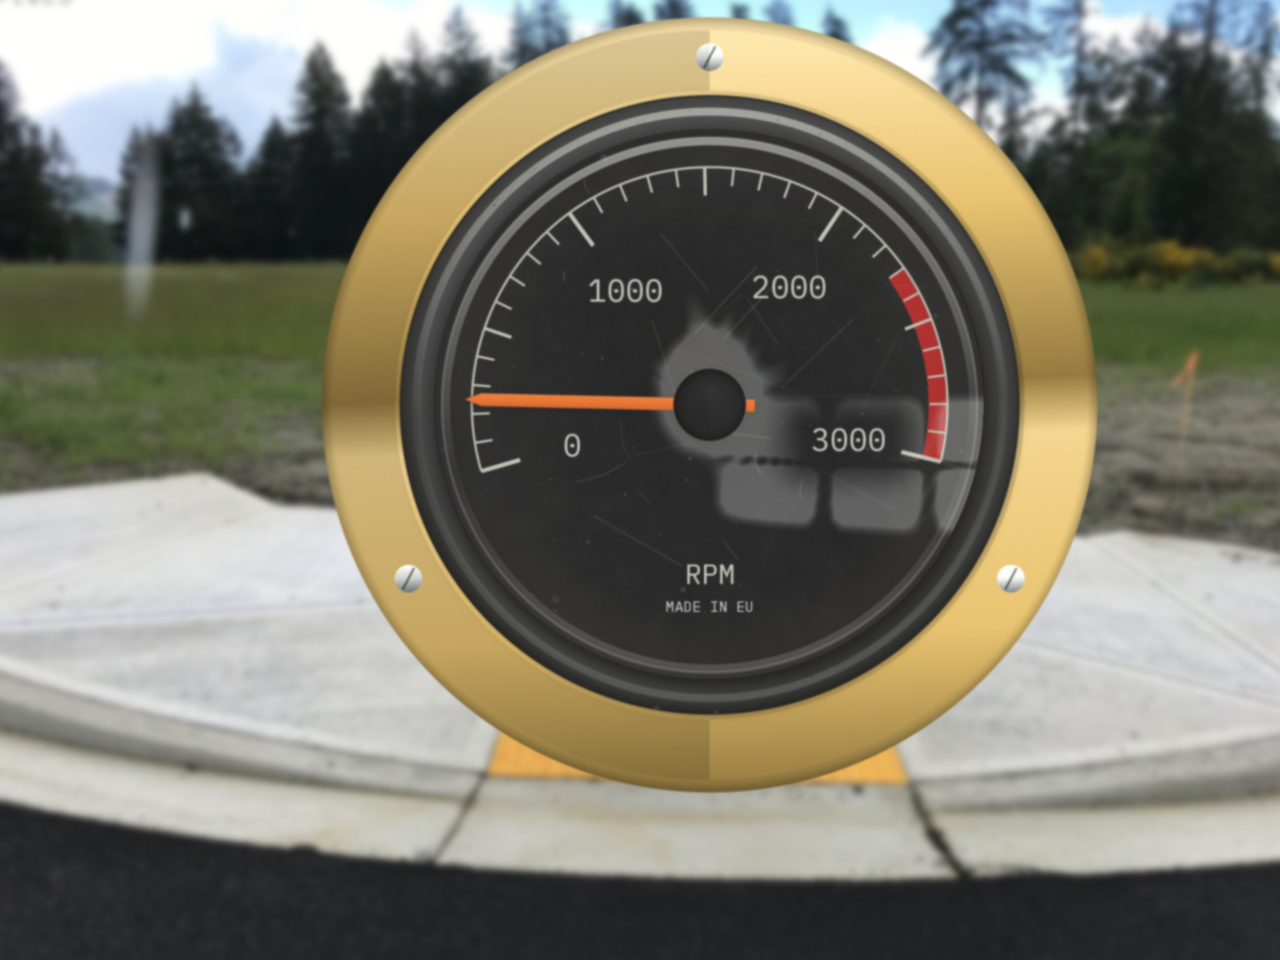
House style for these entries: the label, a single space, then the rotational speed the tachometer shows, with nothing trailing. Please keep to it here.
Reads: 250 rpm
